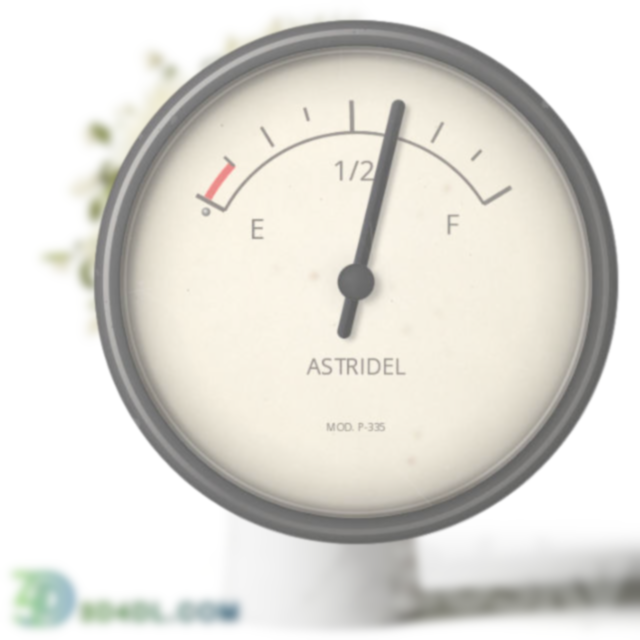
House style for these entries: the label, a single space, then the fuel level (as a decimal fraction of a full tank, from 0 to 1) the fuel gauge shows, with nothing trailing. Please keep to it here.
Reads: 0.625
